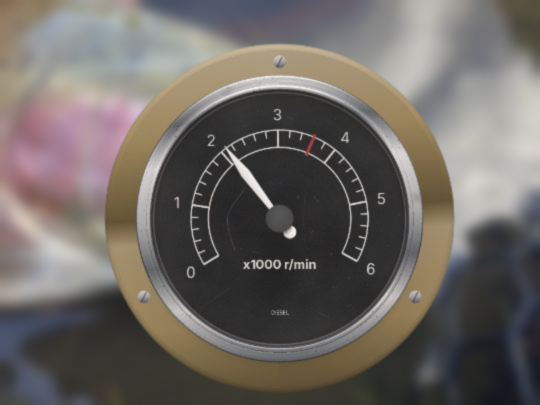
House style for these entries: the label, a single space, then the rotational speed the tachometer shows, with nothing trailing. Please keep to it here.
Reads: 2100 rpm
